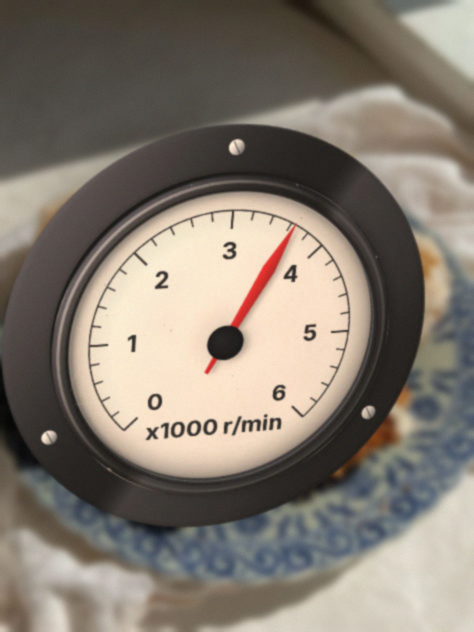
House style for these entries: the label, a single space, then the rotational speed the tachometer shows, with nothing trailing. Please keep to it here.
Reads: 3600 rpm
